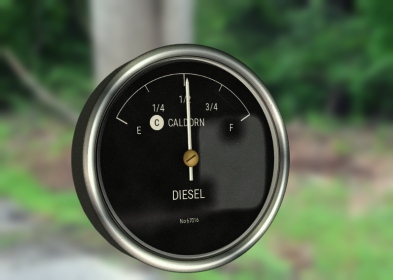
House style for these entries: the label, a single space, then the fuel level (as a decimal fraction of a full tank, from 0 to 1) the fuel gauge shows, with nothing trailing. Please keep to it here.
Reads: 0.5
